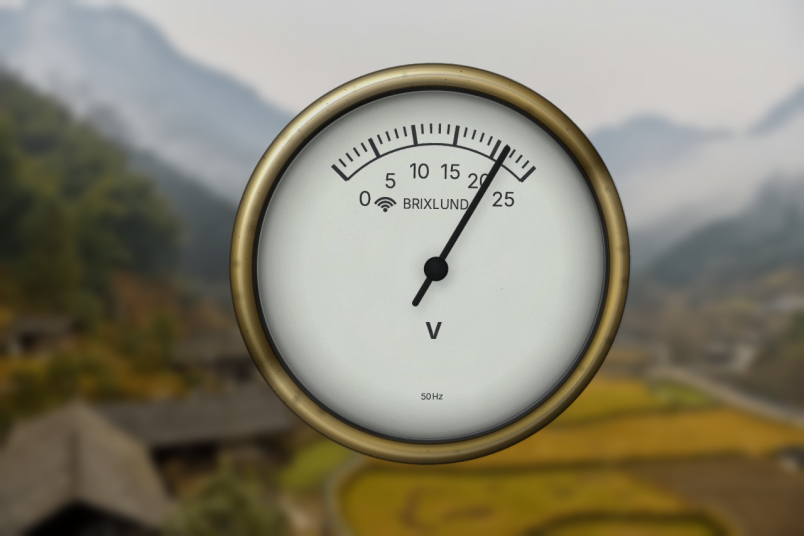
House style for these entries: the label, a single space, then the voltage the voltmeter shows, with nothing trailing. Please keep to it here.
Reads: 21 V
